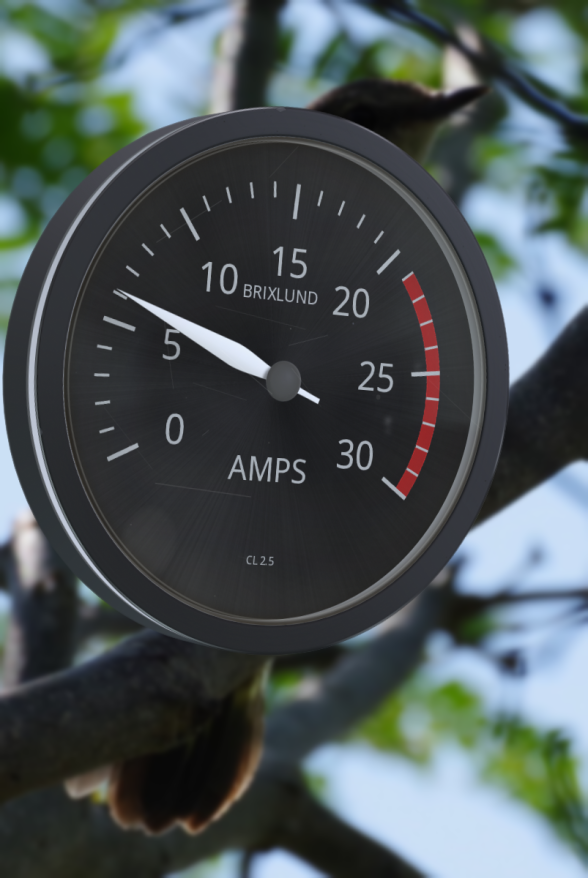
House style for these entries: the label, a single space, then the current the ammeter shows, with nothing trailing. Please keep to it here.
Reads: 6 A
